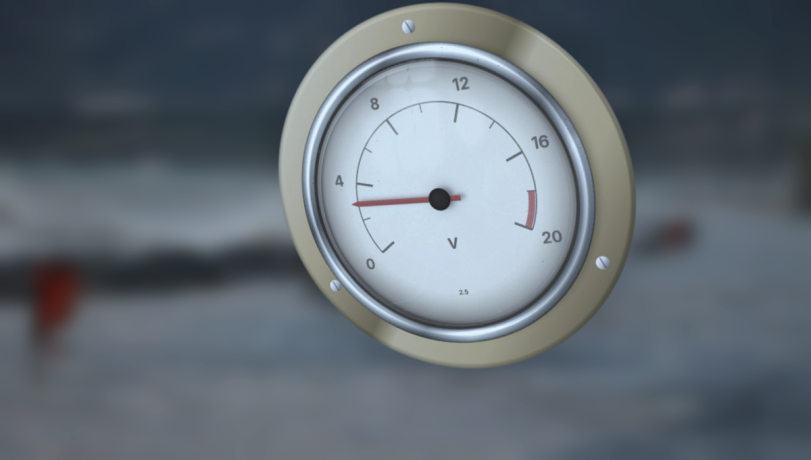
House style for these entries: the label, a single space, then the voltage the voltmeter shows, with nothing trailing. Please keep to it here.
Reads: 3 V
